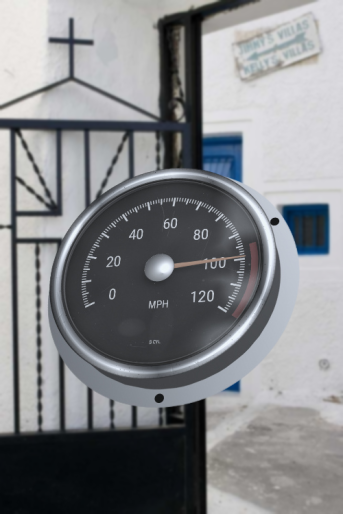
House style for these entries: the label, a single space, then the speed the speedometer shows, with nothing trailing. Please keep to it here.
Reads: 100 mph
